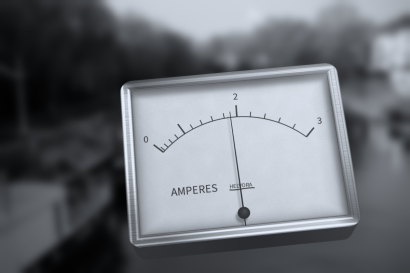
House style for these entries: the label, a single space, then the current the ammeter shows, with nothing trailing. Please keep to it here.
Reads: 1.9 A
